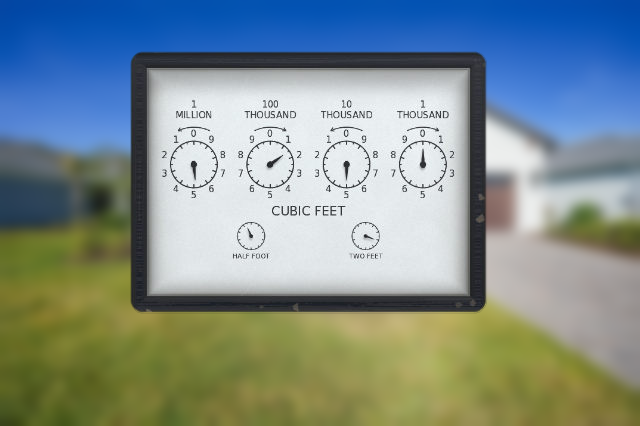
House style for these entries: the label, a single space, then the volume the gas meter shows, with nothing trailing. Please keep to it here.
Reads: 515000 ft³
